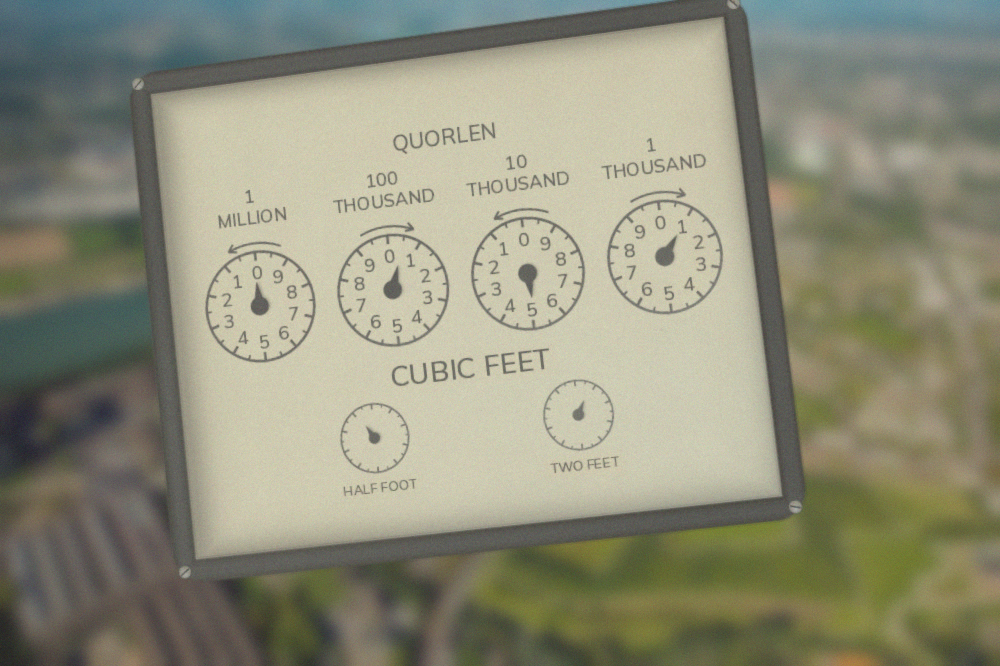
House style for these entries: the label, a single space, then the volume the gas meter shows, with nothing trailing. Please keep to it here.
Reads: 5100 ft³
